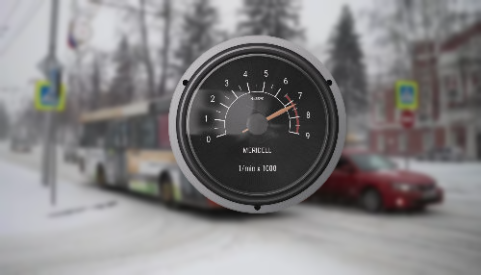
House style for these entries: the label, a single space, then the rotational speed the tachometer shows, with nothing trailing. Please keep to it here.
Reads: 7250 rpm
